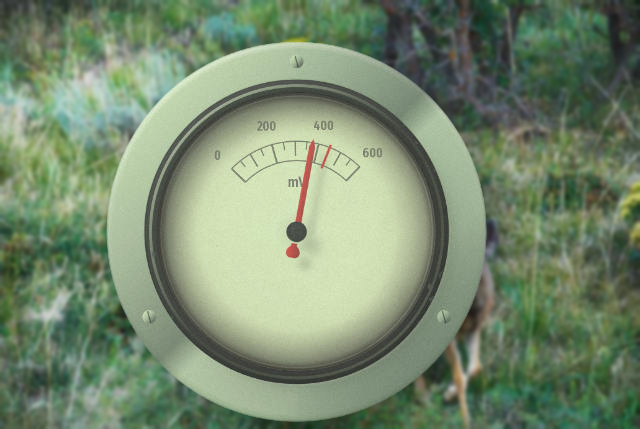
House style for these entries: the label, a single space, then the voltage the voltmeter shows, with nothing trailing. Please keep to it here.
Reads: 375 mV
